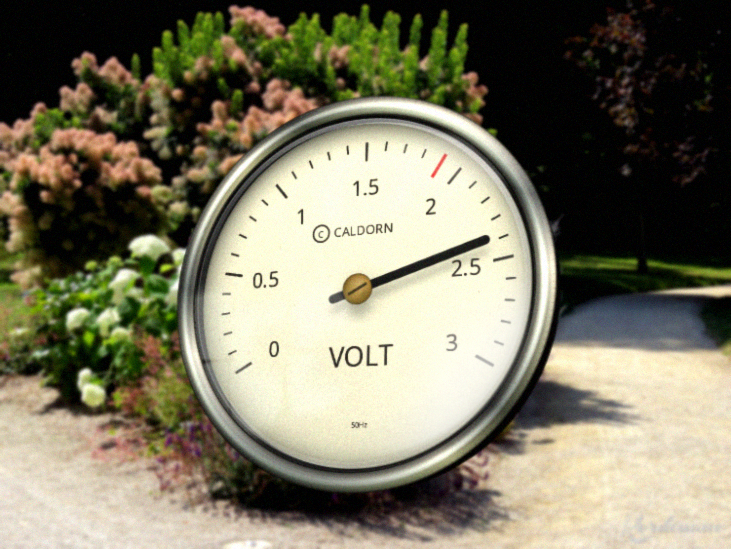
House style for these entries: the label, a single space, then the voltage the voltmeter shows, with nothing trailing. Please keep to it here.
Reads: 2.4 V
